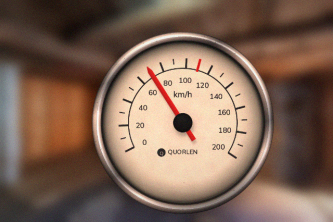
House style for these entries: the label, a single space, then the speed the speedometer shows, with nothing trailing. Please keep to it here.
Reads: 70 km/h
